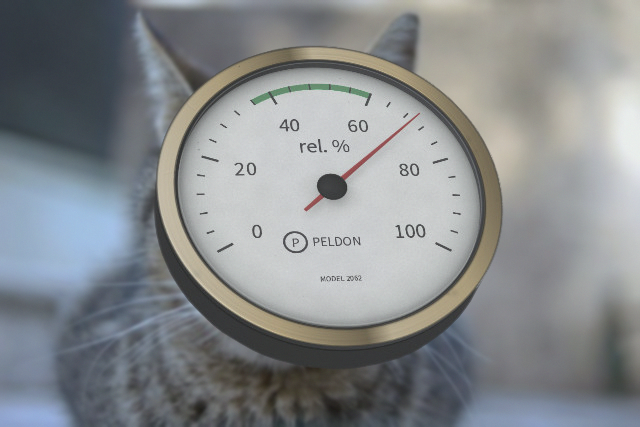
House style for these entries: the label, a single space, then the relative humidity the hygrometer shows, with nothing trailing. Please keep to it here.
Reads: 70 %
